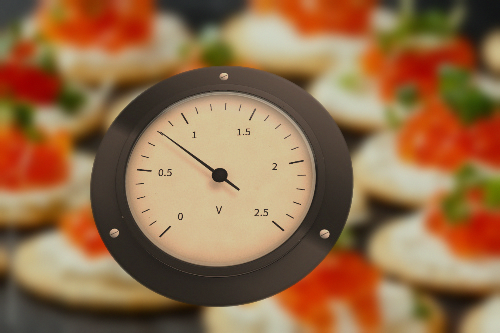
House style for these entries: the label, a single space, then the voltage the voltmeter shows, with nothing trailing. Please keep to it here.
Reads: 0.8 V
